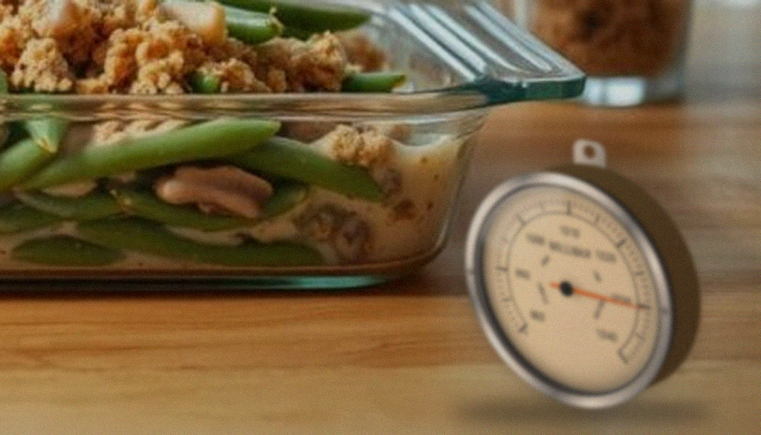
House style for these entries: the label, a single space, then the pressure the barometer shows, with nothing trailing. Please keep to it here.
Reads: 1030 mbar
